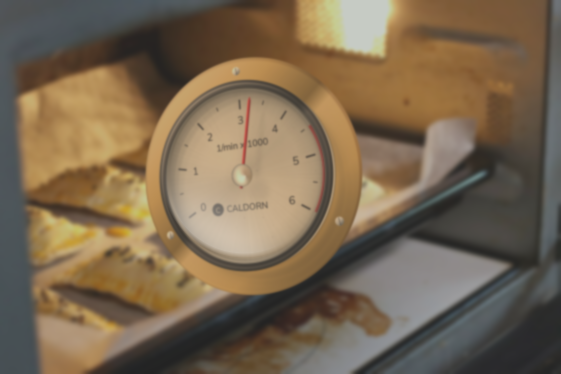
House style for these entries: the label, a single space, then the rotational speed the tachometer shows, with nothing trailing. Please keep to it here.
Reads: 3250 rpm
